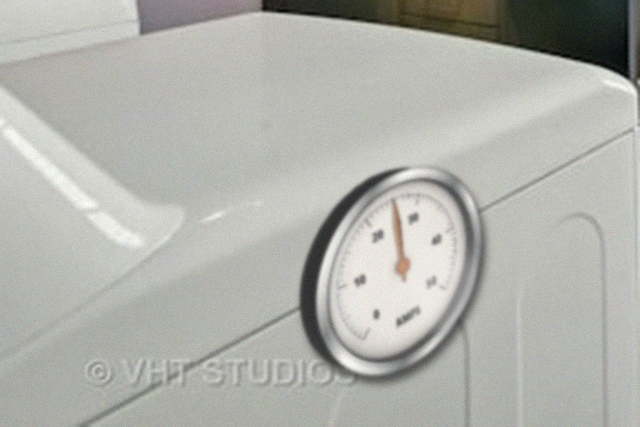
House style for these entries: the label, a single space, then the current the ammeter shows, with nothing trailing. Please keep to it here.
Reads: 25 A
